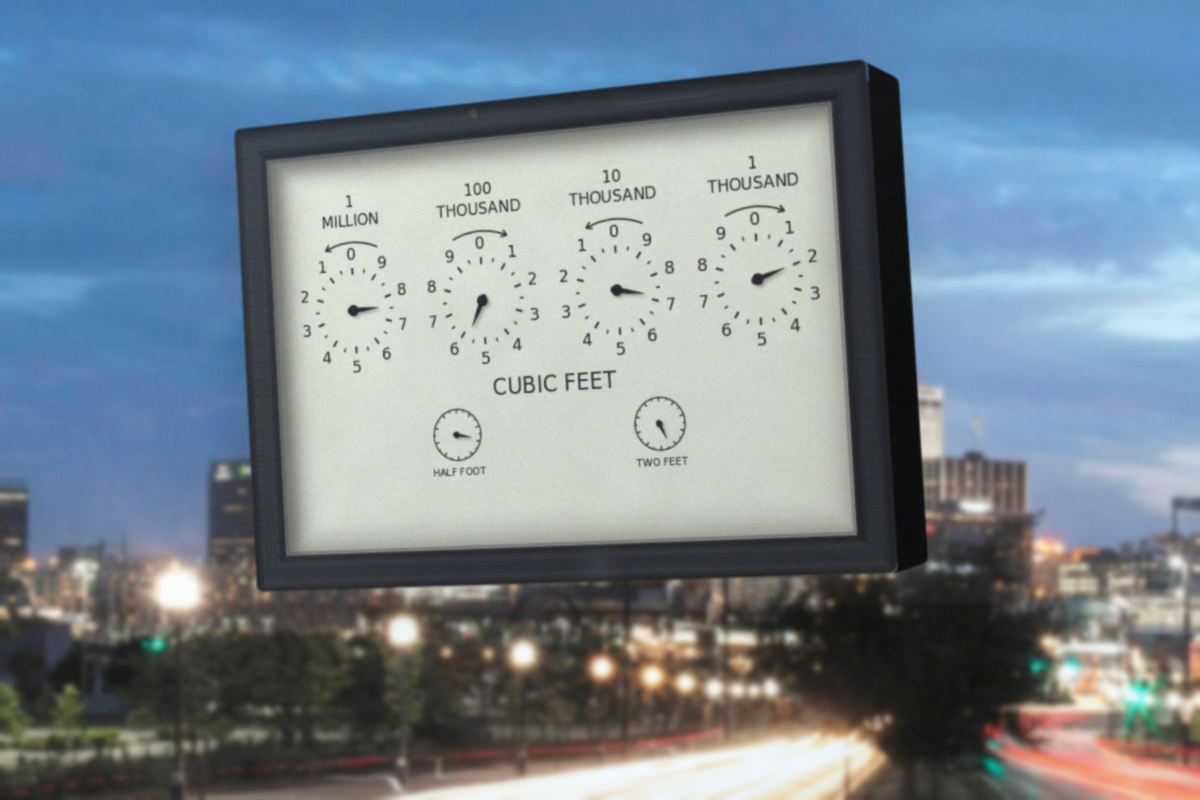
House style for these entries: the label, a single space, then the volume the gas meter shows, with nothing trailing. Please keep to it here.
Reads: 757200 ft³
